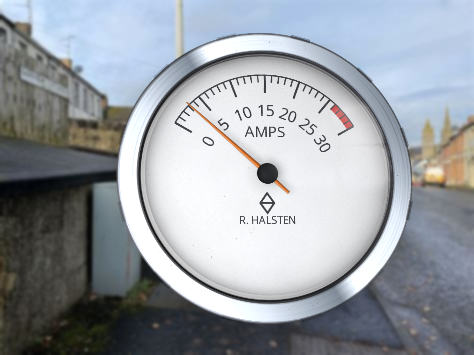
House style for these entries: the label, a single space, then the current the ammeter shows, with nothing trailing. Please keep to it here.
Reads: 3 A
